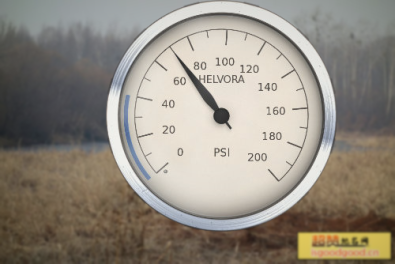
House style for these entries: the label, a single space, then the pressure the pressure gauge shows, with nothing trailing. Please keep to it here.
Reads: 70 psi
